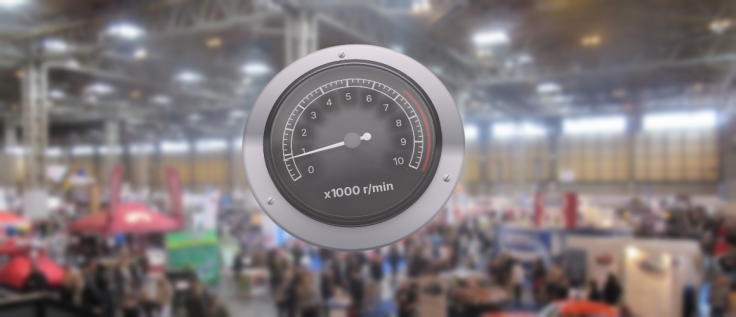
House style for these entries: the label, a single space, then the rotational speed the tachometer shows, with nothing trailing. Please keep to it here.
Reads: 800 rpm
